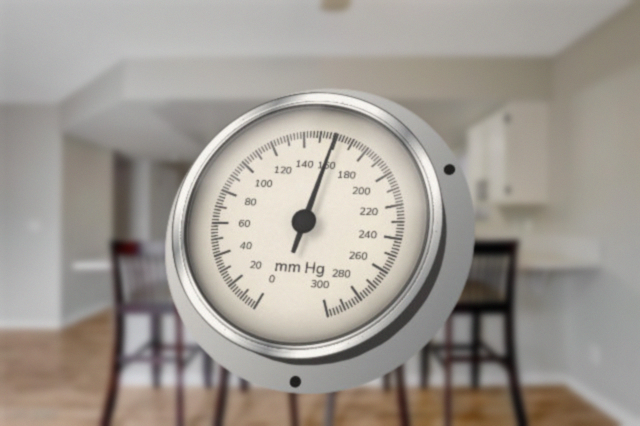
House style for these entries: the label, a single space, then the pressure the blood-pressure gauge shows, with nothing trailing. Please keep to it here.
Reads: 160 mmHg
